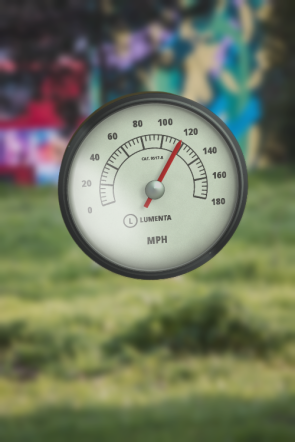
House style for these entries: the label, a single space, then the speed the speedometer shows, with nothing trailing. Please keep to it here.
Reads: 116 mph
